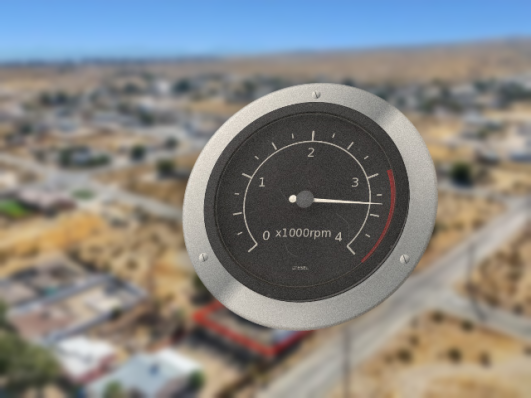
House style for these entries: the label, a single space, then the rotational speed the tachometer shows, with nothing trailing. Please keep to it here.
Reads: 3375 rpm
